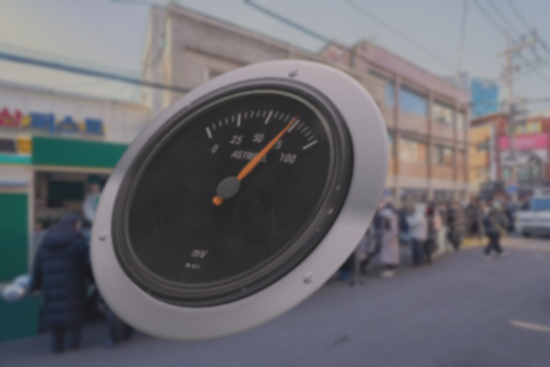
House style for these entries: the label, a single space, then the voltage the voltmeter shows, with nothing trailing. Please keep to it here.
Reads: 75 mV
